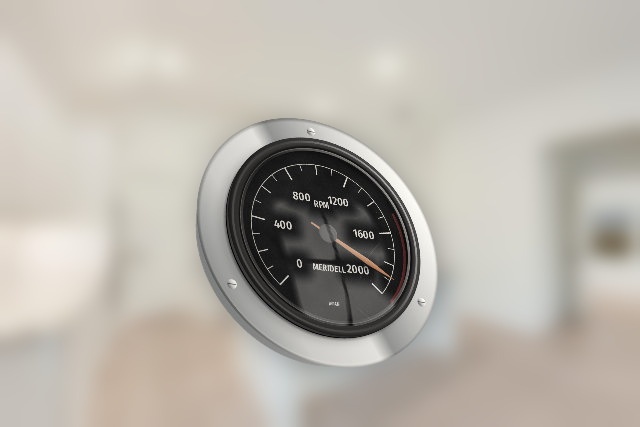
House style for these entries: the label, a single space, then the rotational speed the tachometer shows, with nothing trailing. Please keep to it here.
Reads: 1900 rpm
